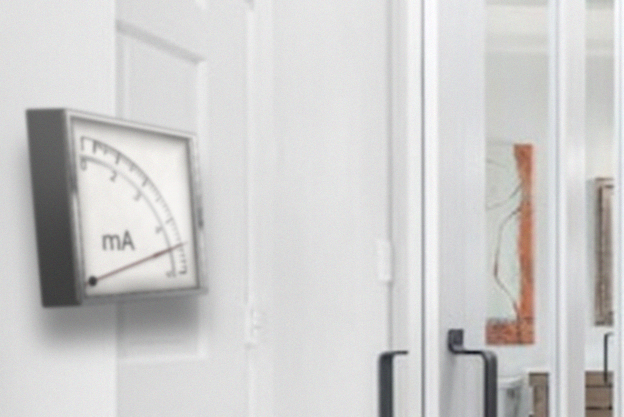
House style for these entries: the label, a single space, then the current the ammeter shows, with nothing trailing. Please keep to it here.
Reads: 4.5 mA
